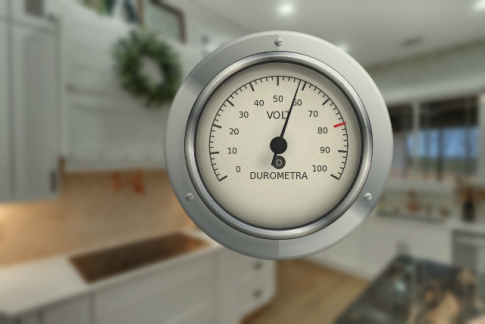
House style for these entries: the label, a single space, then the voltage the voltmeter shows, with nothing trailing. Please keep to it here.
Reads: 58 V
